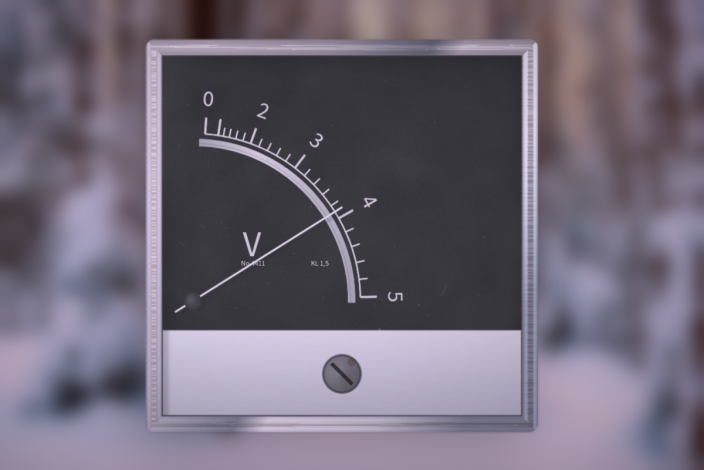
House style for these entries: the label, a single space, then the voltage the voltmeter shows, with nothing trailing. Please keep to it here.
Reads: 3.9 V
